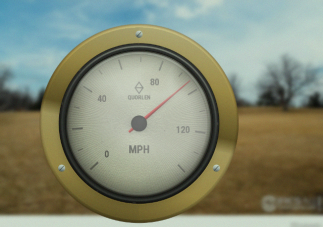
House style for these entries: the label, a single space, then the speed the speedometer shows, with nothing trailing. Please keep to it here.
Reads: 95 mph
